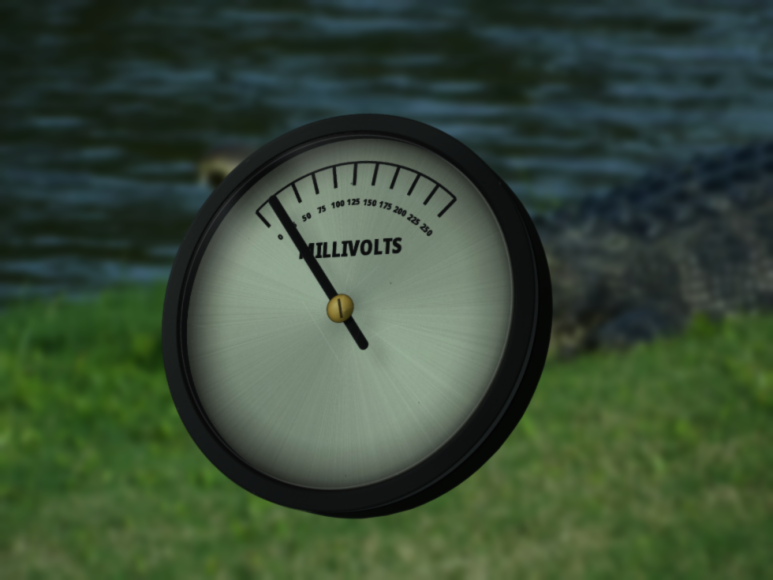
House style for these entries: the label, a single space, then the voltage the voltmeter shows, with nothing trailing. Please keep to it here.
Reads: 25 mV
